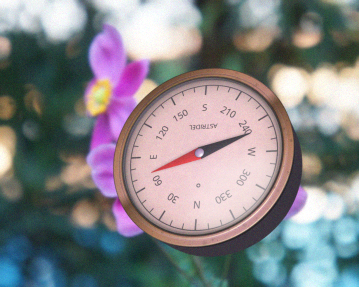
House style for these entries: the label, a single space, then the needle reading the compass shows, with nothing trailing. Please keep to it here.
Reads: 70 °
